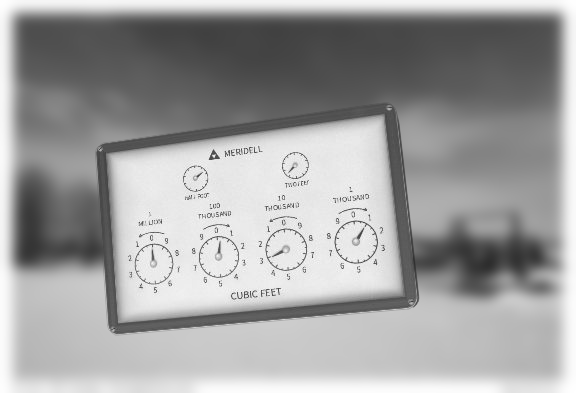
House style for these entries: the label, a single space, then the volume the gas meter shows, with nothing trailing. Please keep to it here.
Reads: 3100 ft³
